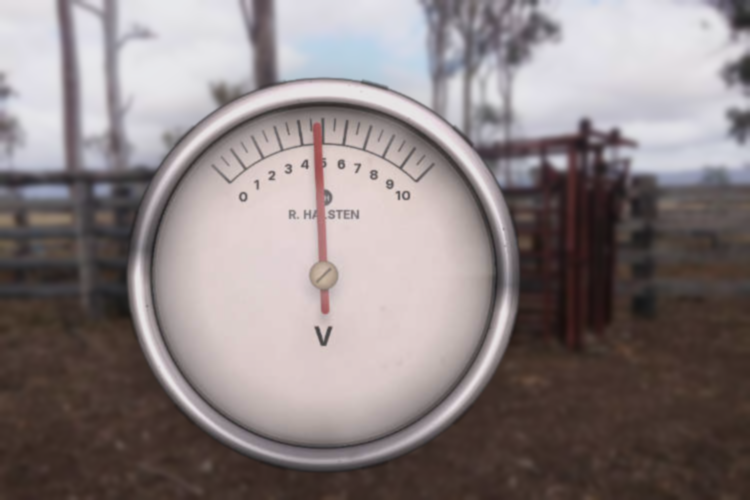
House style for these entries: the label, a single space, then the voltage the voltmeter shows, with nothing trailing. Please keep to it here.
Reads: 4.75 V
